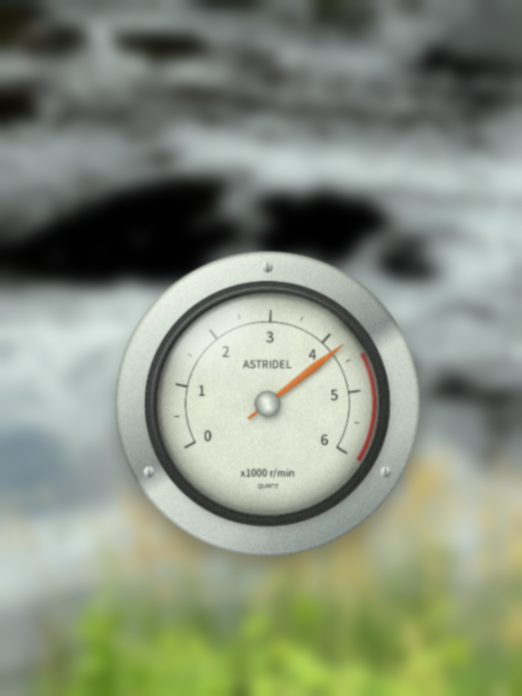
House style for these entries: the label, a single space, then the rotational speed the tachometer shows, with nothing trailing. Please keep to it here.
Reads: 4250 rpm
